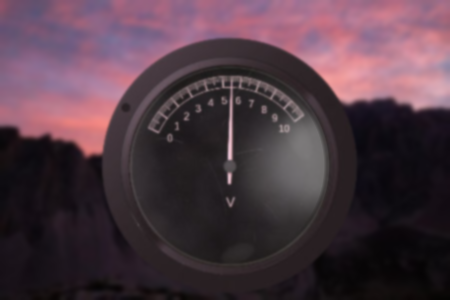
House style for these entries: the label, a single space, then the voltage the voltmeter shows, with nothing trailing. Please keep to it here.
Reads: 5.5 V
